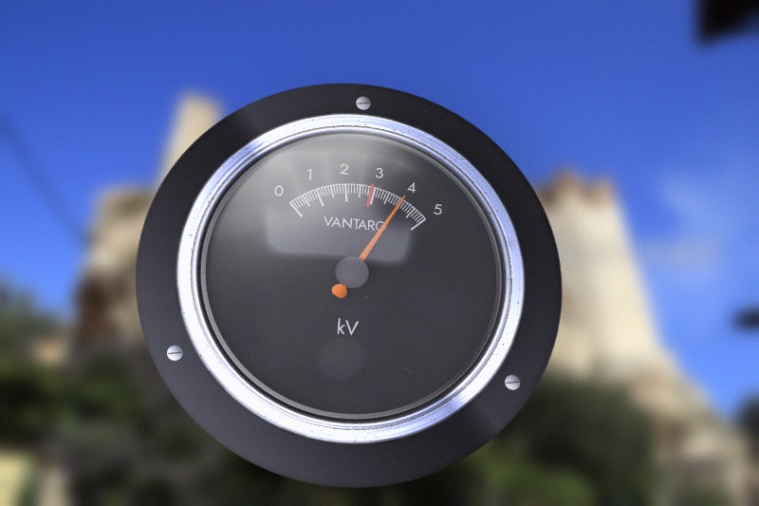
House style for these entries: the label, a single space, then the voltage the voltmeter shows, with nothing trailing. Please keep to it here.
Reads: 4 kV
